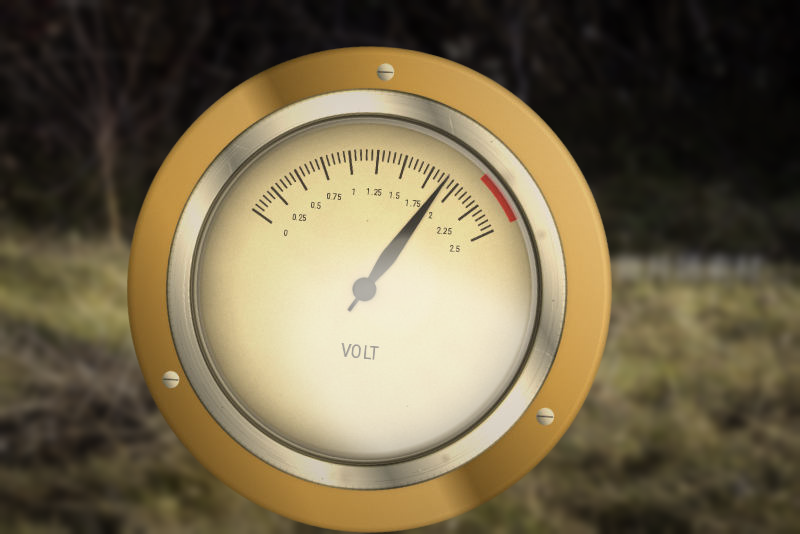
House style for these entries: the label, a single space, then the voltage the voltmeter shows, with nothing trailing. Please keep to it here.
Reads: 1.9 V
